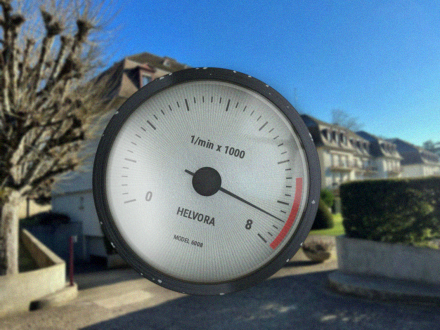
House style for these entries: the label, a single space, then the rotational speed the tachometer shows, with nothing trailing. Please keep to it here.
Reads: 7400 rpm
